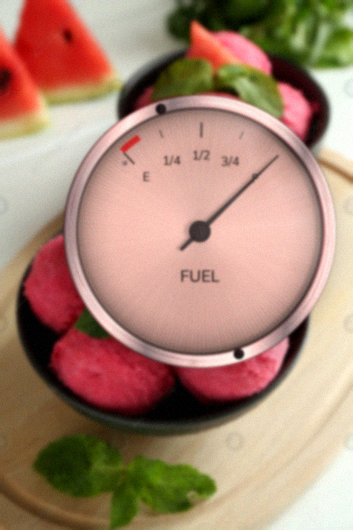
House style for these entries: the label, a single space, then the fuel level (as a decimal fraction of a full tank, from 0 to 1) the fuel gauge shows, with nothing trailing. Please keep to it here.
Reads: 1
